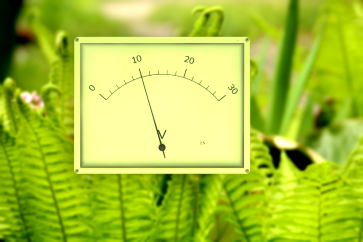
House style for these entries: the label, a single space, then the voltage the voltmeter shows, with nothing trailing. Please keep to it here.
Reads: 10 V
